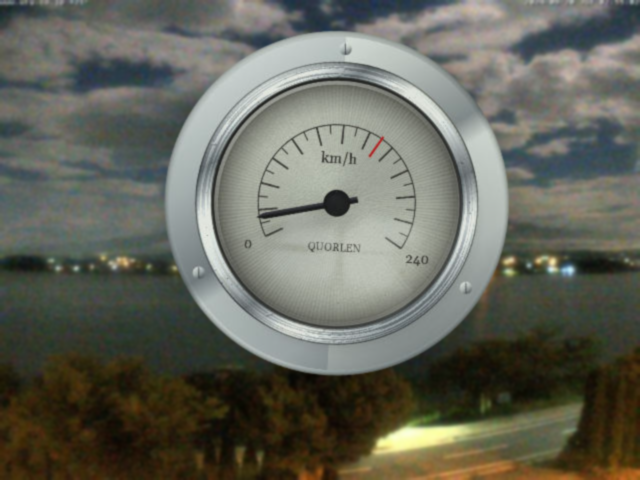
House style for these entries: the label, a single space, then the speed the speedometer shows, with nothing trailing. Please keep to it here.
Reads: 15 km/h
